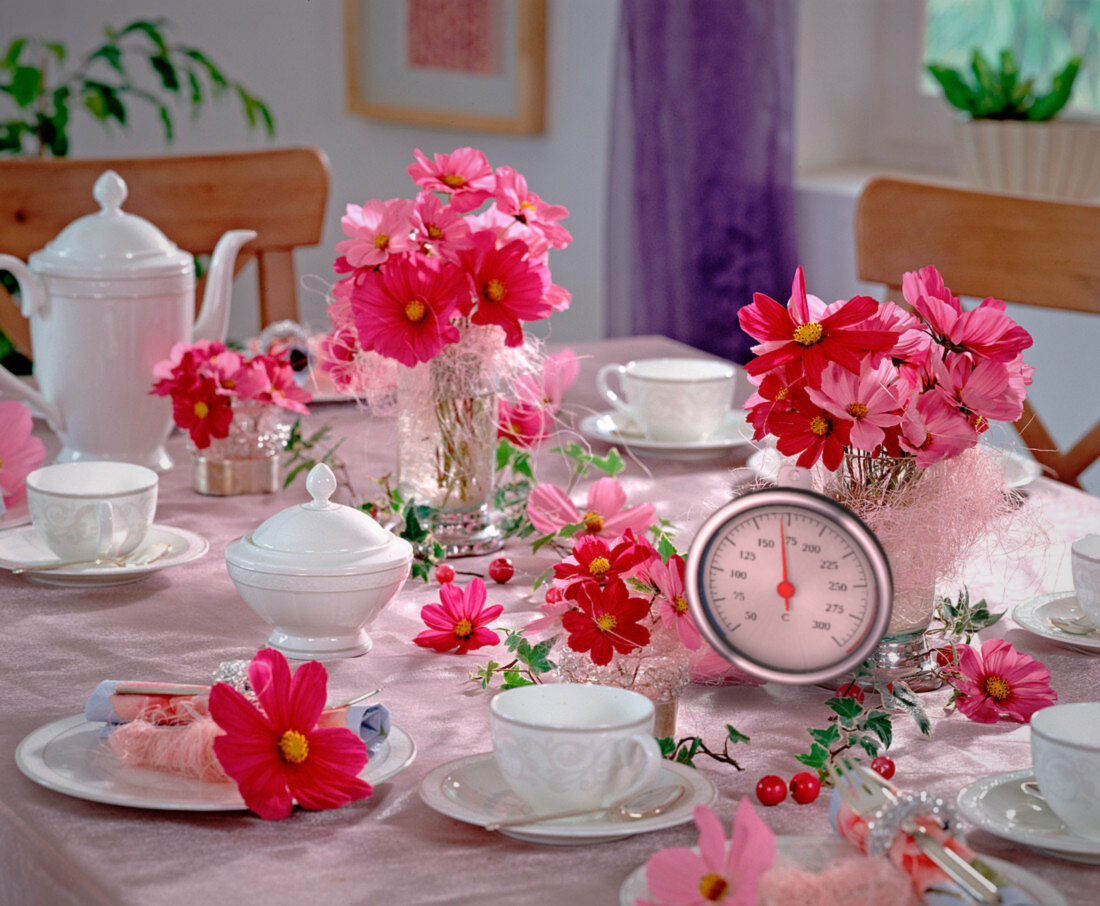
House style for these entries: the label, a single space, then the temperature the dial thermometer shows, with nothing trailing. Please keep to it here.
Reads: 170 °C
